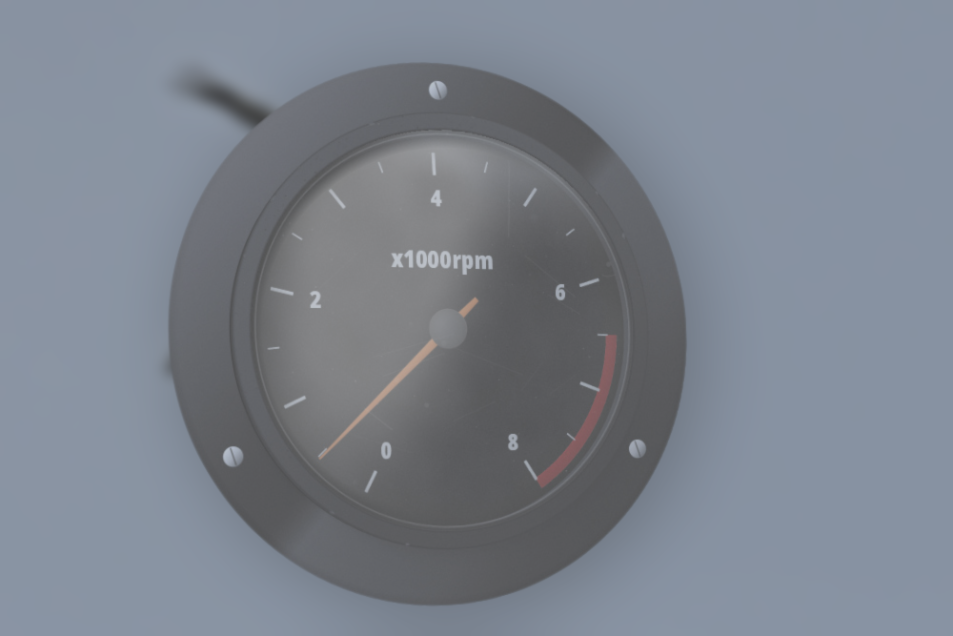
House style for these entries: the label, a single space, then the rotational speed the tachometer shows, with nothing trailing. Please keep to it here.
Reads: 500 rpm
